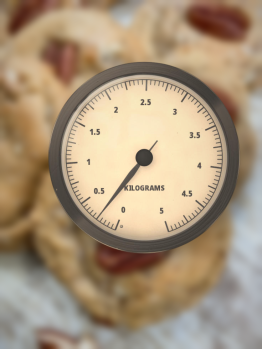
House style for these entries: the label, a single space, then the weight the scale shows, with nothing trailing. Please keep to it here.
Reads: 0.25 kg
